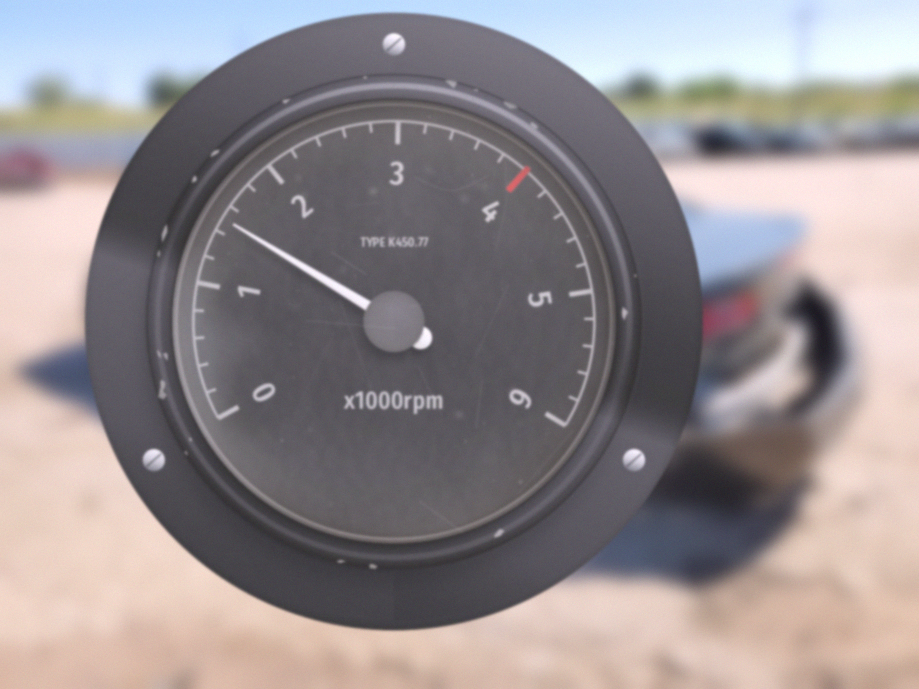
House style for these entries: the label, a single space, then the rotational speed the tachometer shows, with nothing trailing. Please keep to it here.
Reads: 1500 rpm
